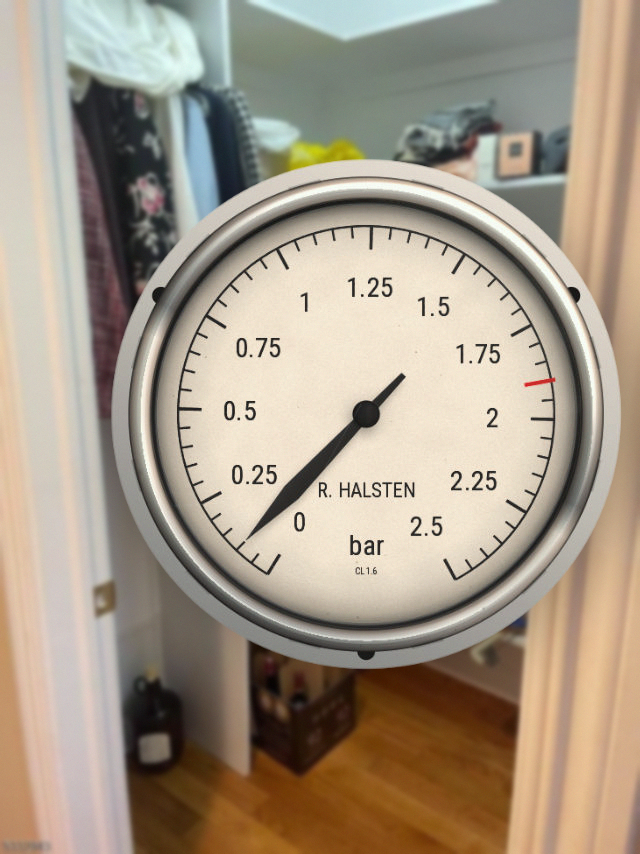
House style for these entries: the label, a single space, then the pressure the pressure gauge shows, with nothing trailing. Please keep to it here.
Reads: 0.1 bar
